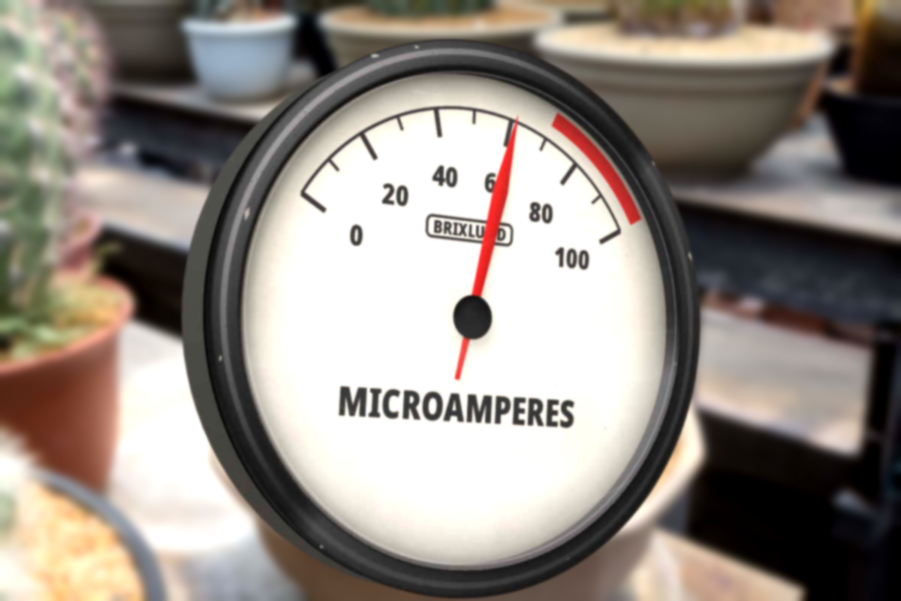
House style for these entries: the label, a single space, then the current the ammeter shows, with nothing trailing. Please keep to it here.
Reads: 60 µA
